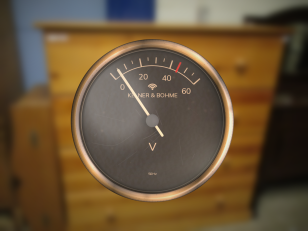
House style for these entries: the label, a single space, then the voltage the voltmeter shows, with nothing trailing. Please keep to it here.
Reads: 5 V
